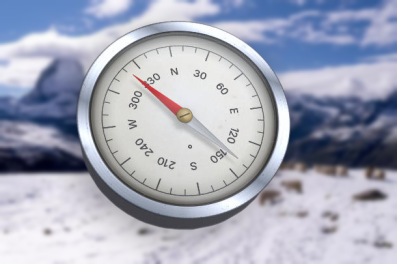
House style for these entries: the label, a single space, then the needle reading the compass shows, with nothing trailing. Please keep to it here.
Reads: 320 °
